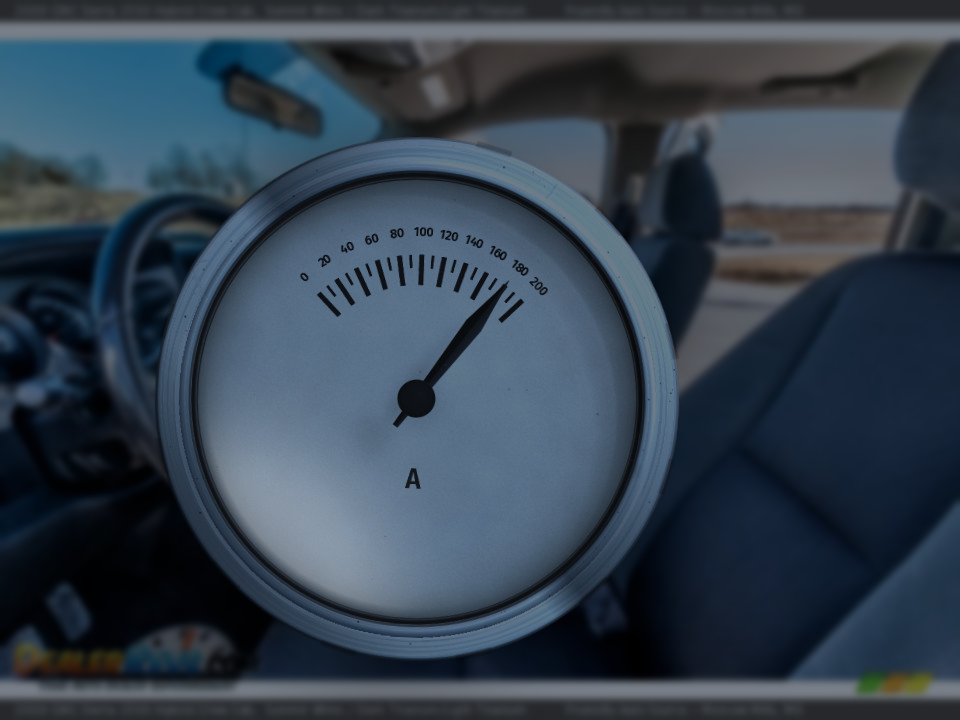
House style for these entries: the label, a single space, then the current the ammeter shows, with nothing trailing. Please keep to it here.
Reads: 180 A
